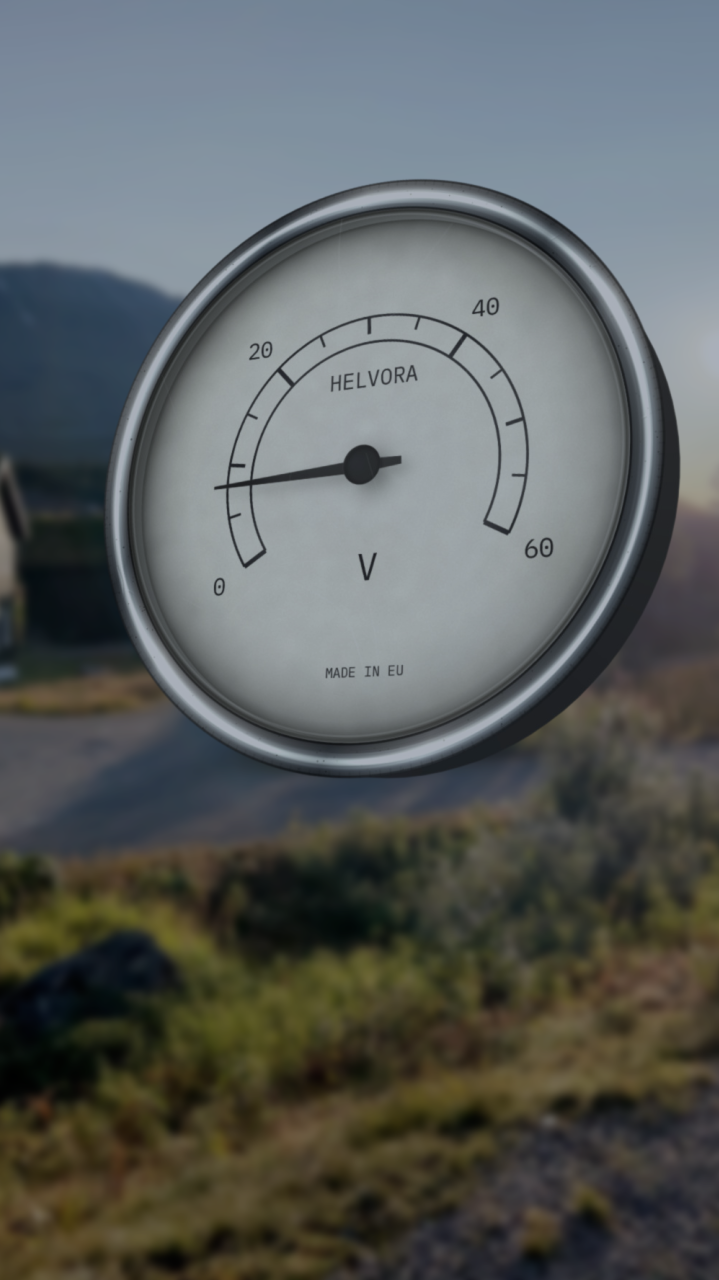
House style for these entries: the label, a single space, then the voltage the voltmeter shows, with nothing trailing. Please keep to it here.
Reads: 7.5 V
